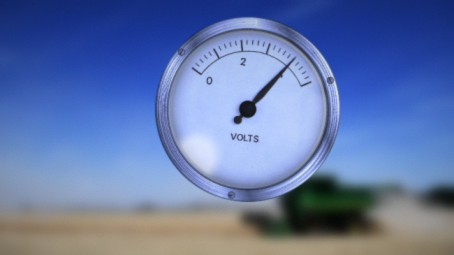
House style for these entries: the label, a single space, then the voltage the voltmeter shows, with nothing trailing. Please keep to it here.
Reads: 4 V
